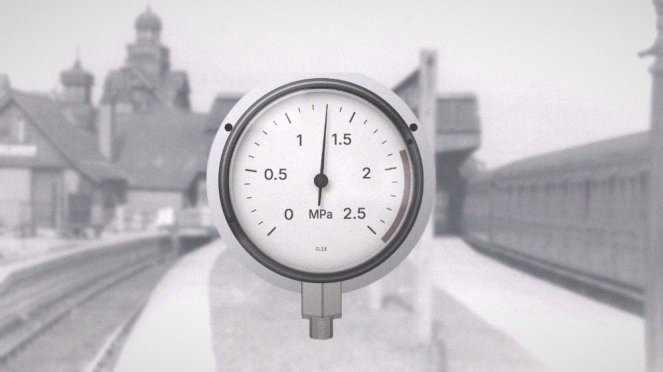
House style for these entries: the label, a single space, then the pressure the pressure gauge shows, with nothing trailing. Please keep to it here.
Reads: 1.3 MPa
